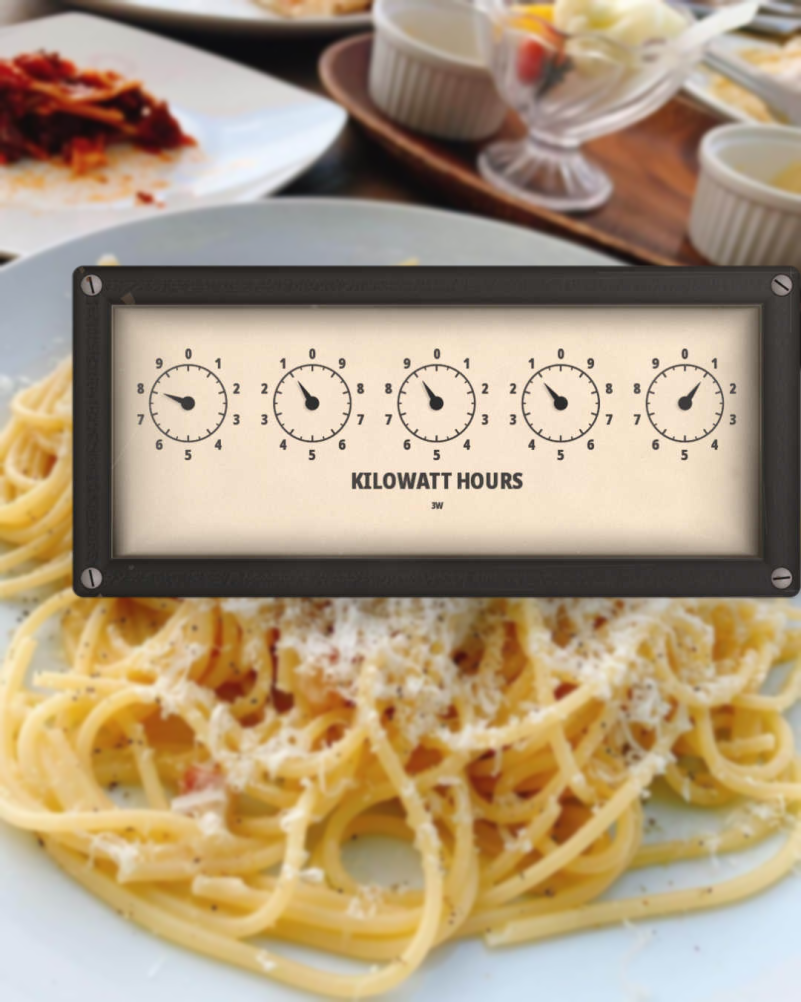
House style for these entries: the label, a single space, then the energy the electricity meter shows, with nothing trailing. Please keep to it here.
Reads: 80911 kWh
